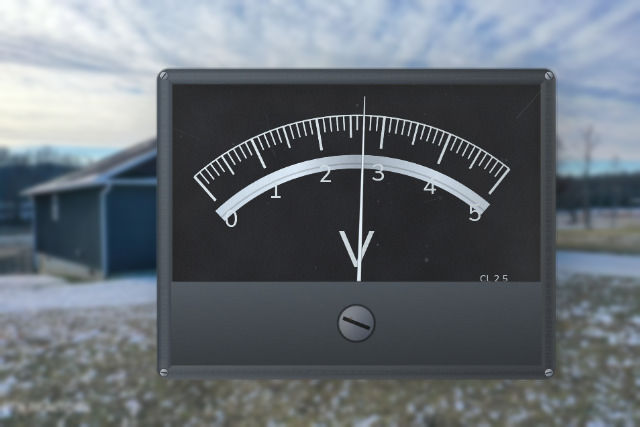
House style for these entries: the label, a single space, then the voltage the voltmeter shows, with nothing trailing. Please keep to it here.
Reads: 2.7 V
